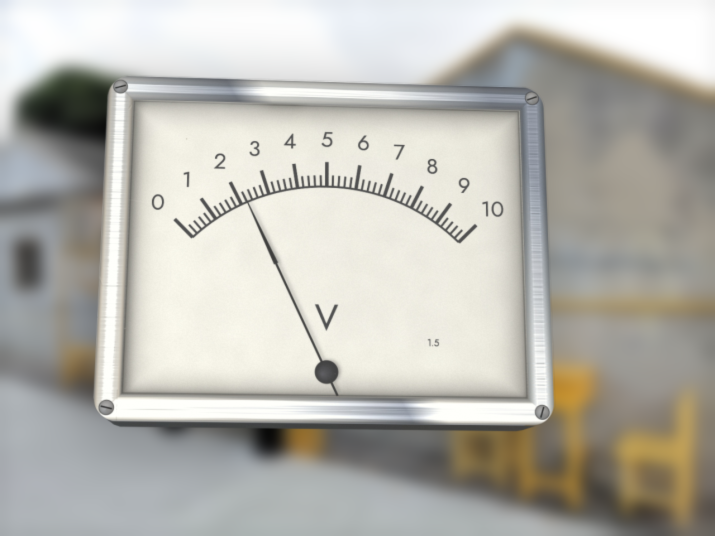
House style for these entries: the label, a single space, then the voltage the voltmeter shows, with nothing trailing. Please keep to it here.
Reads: 2.2 V
